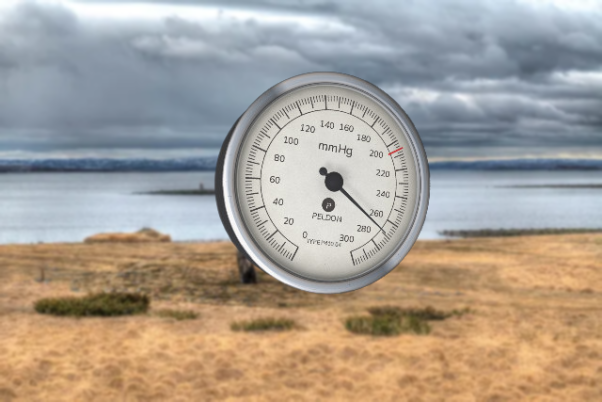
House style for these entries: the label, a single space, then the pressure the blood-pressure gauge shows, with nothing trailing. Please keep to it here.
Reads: 270 mmHg
